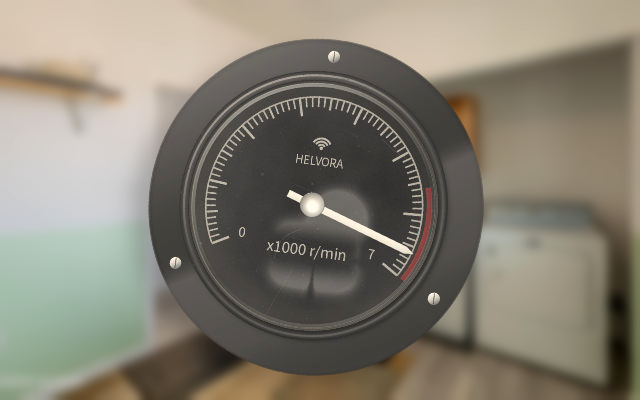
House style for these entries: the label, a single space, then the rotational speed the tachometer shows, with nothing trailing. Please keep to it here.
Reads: 6600 rpm
